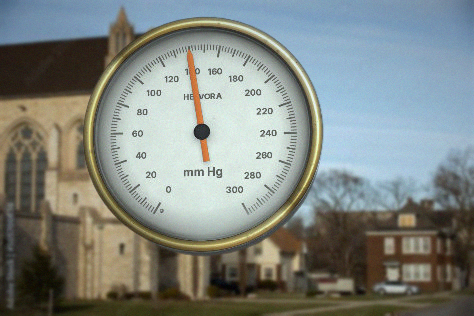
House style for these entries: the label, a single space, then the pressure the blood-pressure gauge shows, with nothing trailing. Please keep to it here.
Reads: 140 mmHg
